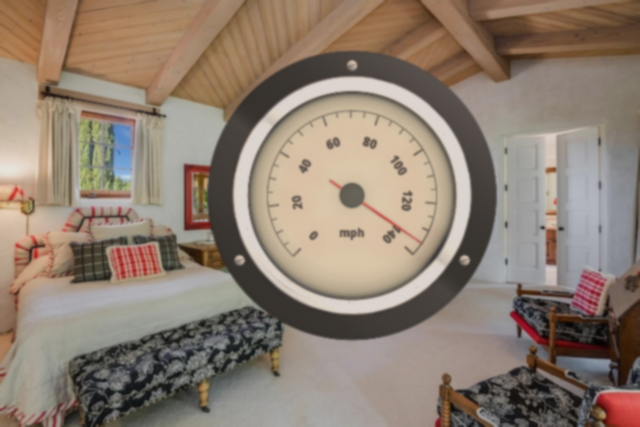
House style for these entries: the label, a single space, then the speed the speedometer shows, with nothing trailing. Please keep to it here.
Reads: 135 mph
